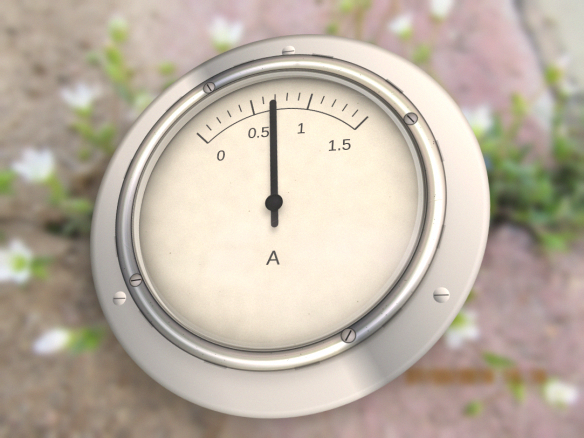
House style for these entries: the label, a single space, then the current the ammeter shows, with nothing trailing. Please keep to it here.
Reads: 0.7 A
